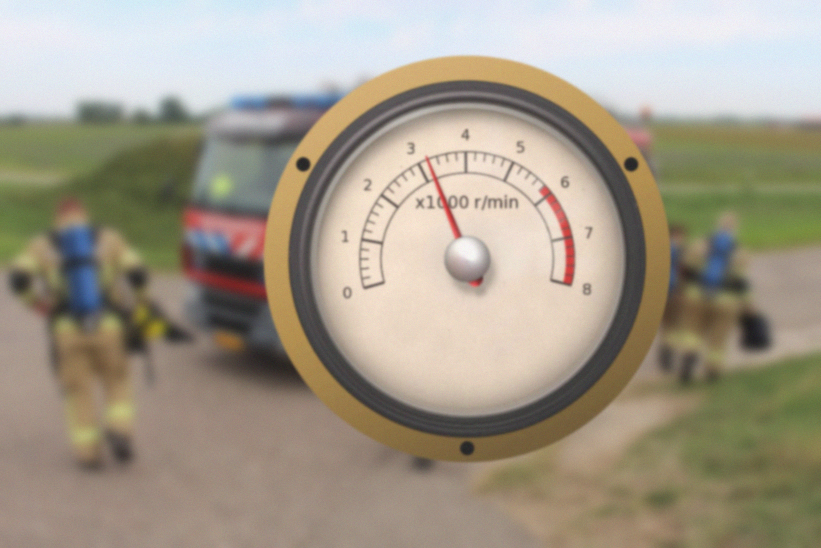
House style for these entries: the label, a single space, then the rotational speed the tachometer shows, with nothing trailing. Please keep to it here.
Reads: 3200 rpm
